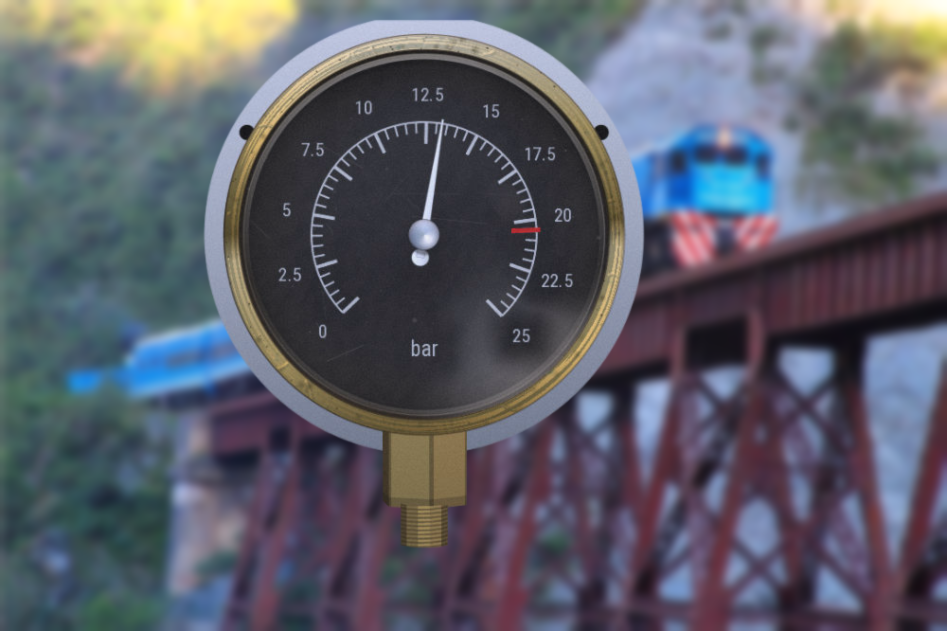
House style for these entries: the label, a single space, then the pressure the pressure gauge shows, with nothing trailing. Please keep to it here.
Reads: 13.25 bar
